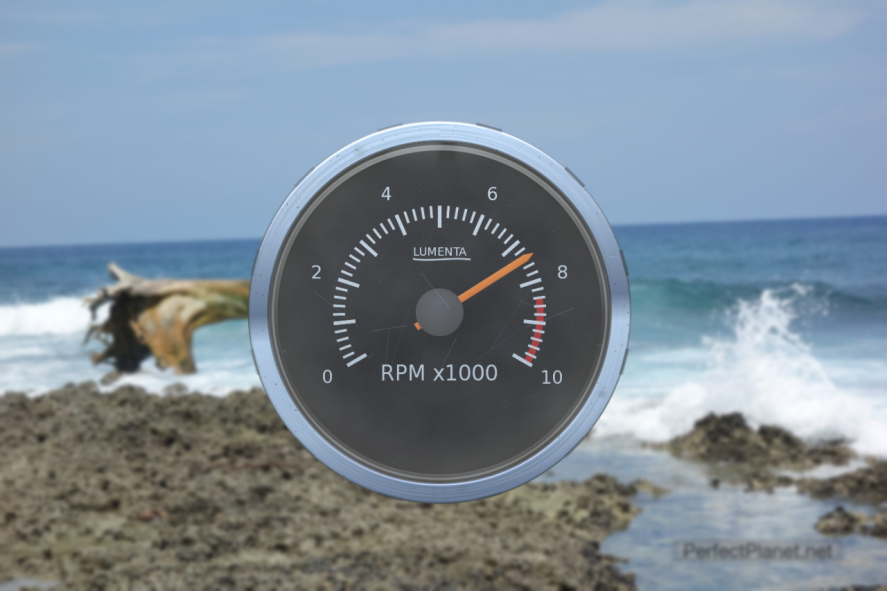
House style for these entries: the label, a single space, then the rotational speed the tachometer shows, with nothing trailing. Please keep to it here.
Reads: 7400 rpm
